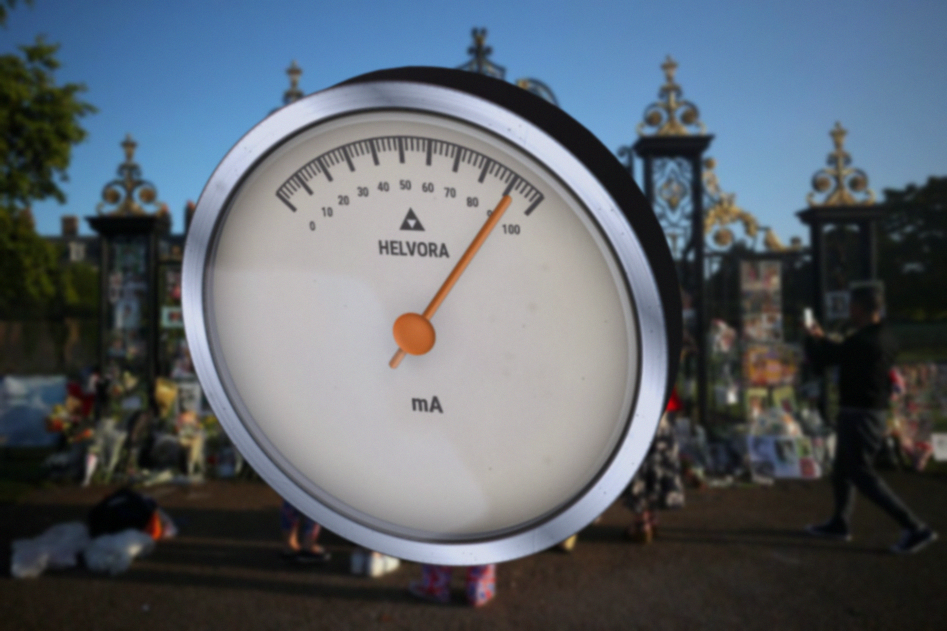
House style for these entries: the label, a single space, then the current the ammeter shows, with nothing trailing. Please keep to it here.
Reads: 92 mA
